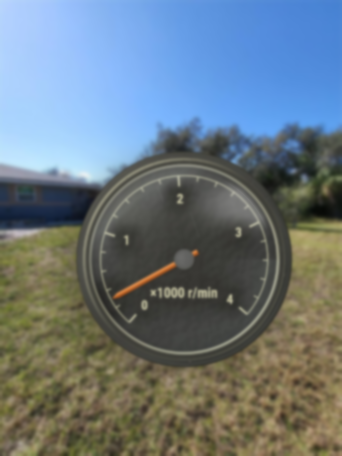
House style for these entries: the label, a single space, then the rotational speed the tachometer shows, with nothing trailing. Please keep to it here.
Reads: 300 rpm
